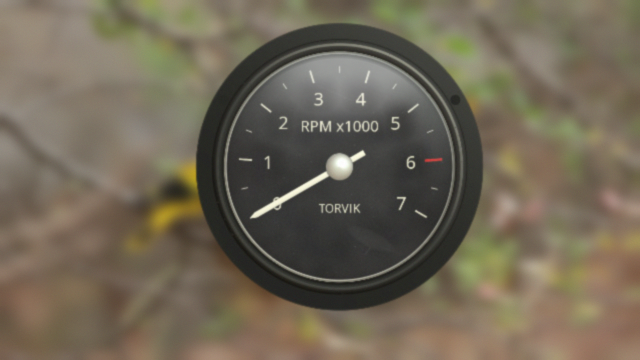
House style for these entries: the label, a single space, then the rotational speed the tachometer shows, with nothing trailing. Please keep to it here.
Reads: 0 rpm
